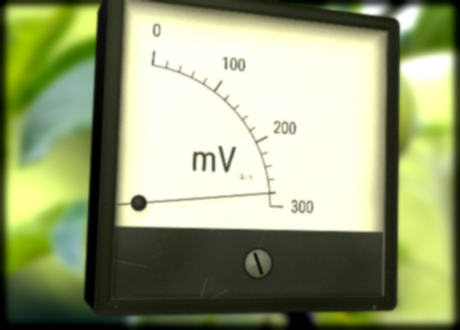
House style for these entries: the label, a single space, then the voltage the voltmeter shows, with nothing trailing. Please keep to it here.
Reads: 280 mV
